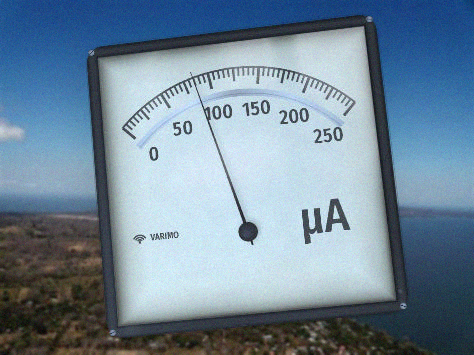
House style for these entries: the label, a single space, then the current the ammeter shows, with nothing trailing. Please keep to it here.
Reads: 85 µA
